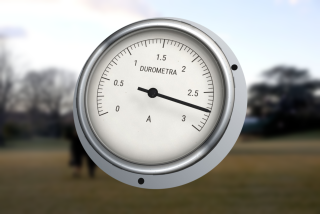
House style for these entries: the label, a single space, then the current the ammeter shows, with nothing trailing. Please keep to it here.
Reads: 2.75 A
